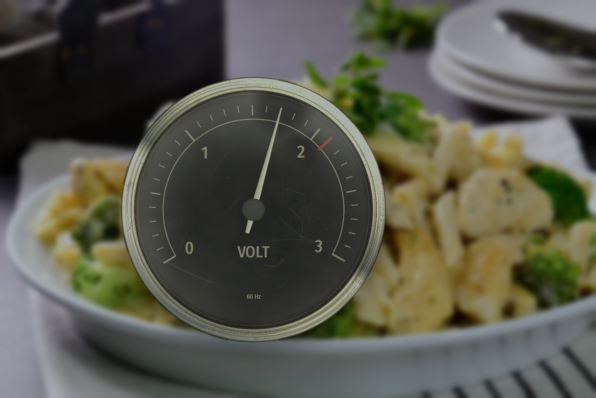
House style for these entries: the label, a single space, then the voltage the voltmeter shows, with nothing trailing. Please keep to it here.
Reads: 1.7 V
